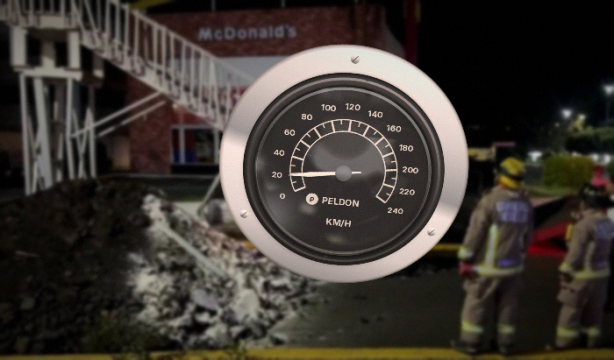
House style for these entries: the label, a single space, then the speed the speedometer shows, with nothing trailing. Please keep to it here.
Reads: 20 km/h
